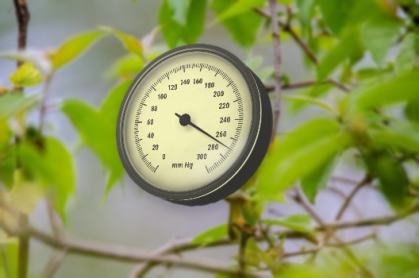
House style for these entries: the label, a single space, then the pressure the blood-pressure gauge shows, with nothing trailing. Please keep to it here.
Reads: 270 mmHg
